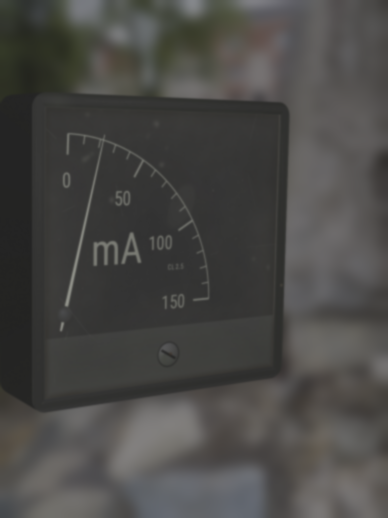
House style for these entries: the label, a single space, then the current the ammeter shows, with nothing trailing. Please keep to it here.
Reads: 20 mA
